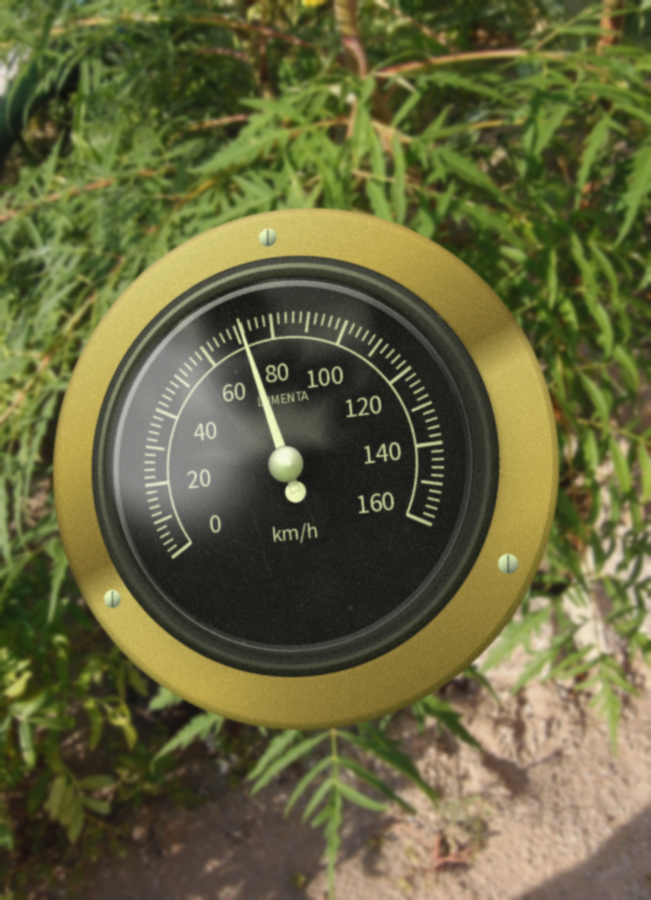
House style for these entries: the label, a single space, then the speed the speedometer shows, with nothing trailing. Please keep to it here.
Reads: 72 km/h
